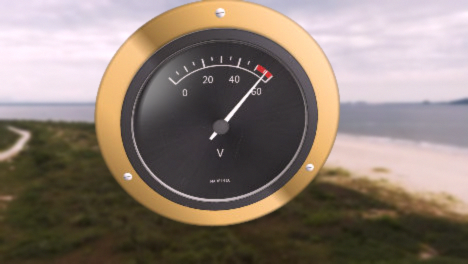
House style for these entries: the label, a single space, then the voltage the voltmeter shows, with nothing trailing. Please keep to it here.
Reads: 55 V
